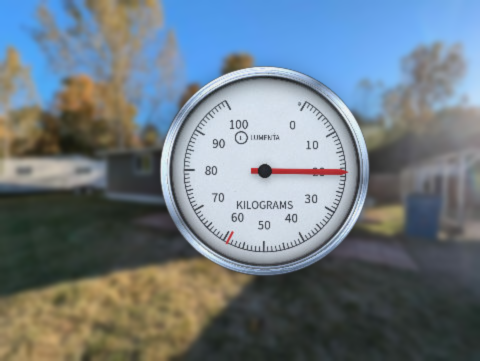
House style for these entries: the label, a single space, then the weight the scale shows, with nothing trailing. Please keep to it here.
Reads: 20 kg
